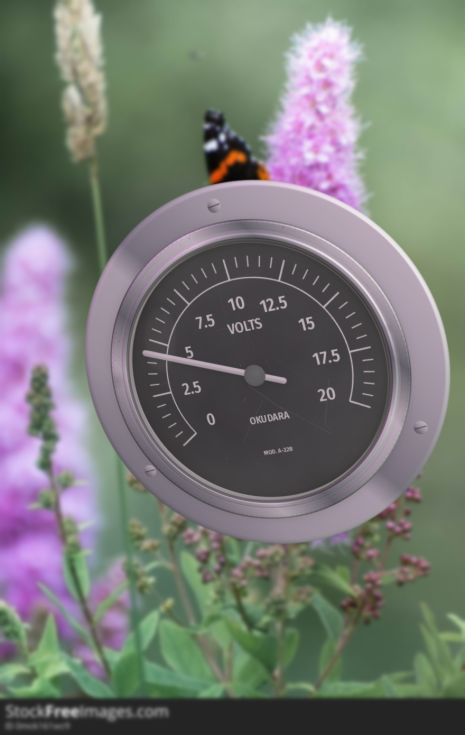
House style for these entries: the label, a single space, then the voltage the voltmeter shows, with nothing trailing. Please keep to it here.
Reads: 4.5 V
